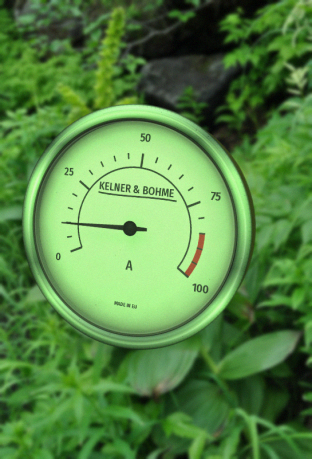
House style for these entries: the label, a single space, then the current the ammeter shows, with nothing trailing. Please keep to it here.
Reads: 10 A
